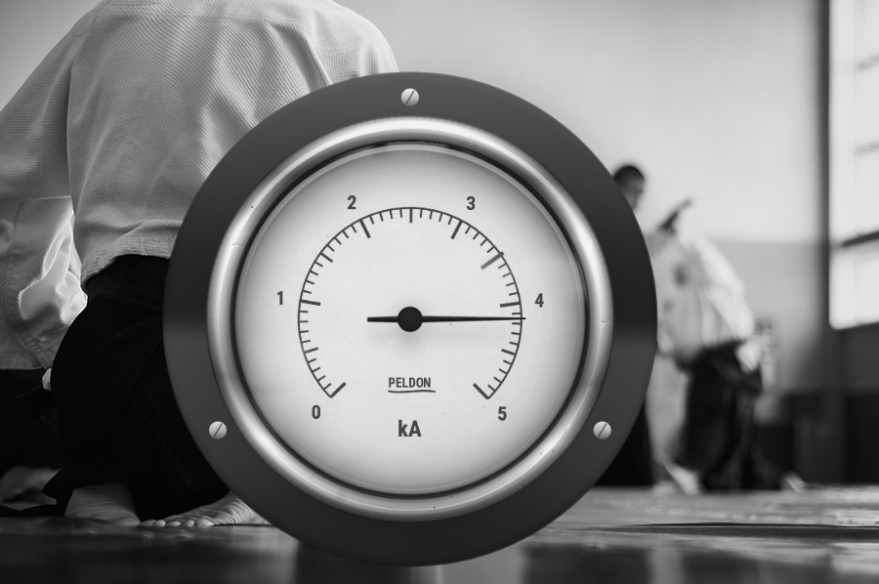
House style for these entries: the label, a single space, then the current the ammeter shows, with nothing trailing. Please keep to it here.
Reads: 4.15 kA
